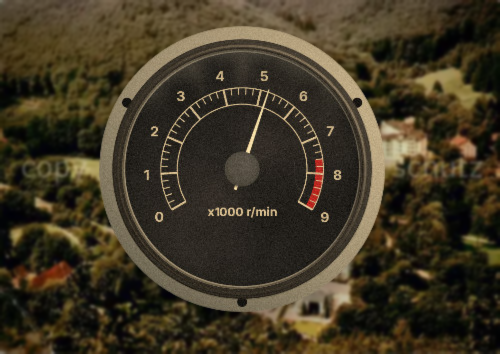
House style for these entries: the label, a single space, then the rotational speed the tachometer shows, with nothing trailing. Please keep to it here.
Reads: 5200 rpm
